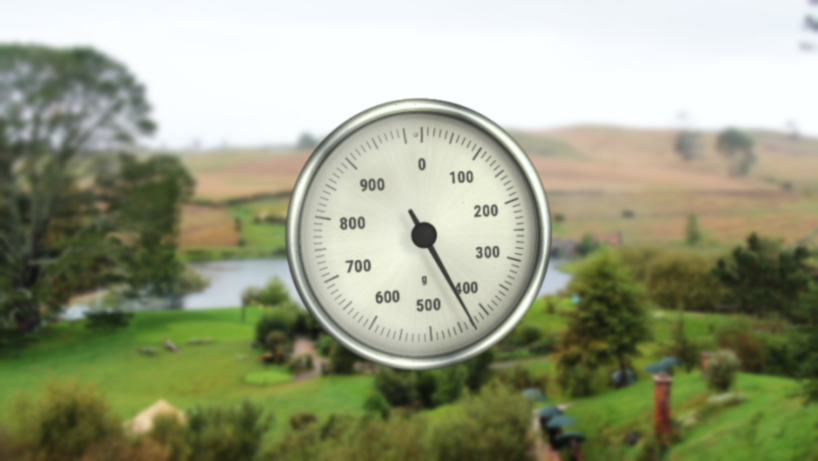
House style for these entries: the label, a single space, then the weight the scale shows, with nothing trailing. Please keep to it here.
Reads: 430 g
